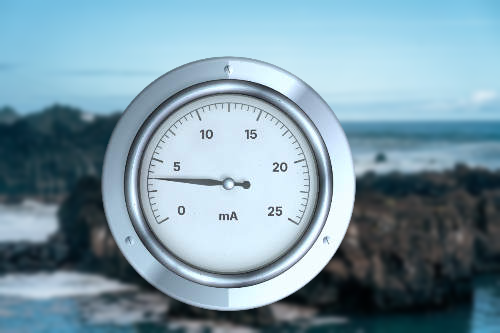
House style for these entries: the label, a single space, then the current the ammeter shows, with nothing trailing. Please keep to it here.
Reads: 3.5 mA
